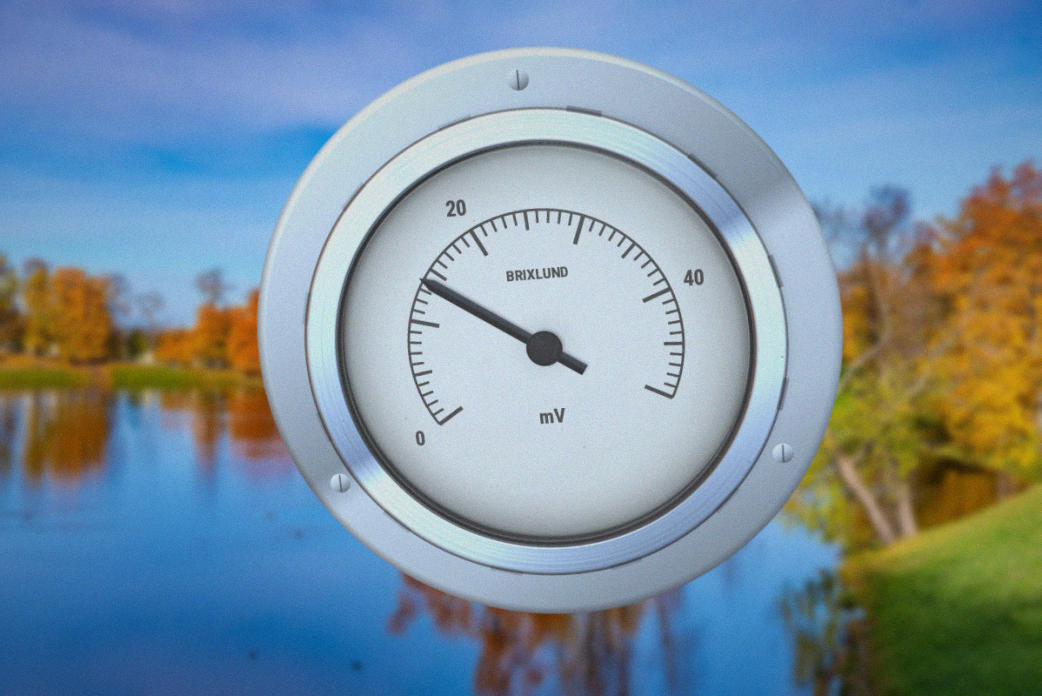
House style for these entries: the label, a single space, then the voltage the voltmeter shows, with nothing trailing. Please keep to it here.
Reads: 14 mV
